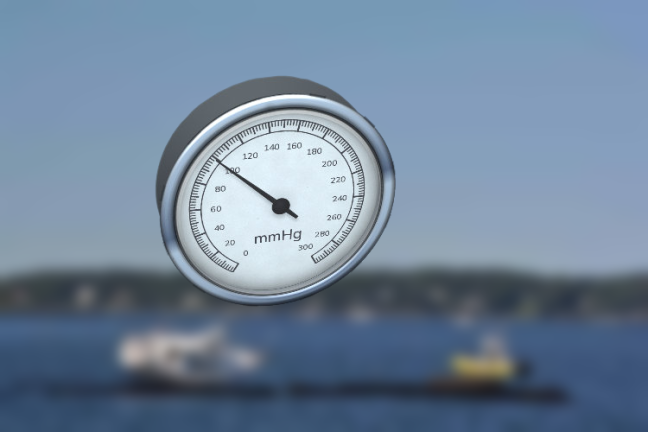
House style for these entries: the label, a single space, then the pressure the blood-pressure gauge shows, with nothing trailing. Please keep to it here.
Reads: 100 mmHg
